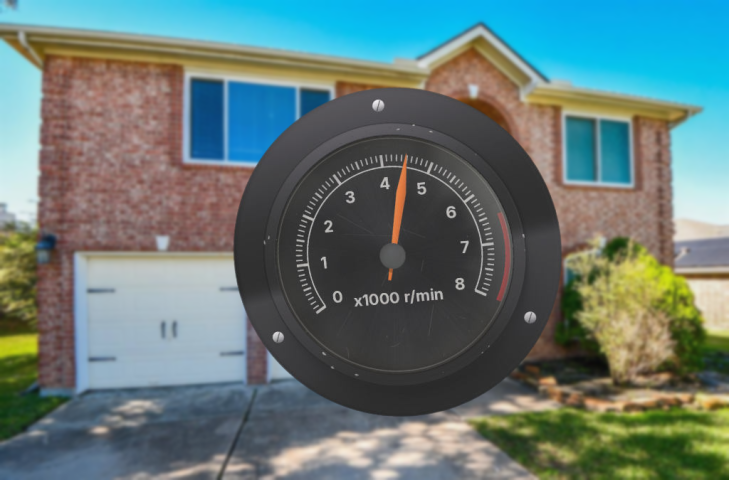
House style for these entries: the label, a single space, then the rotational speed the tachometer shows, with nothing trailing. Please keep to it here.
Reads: 4500 rpm
